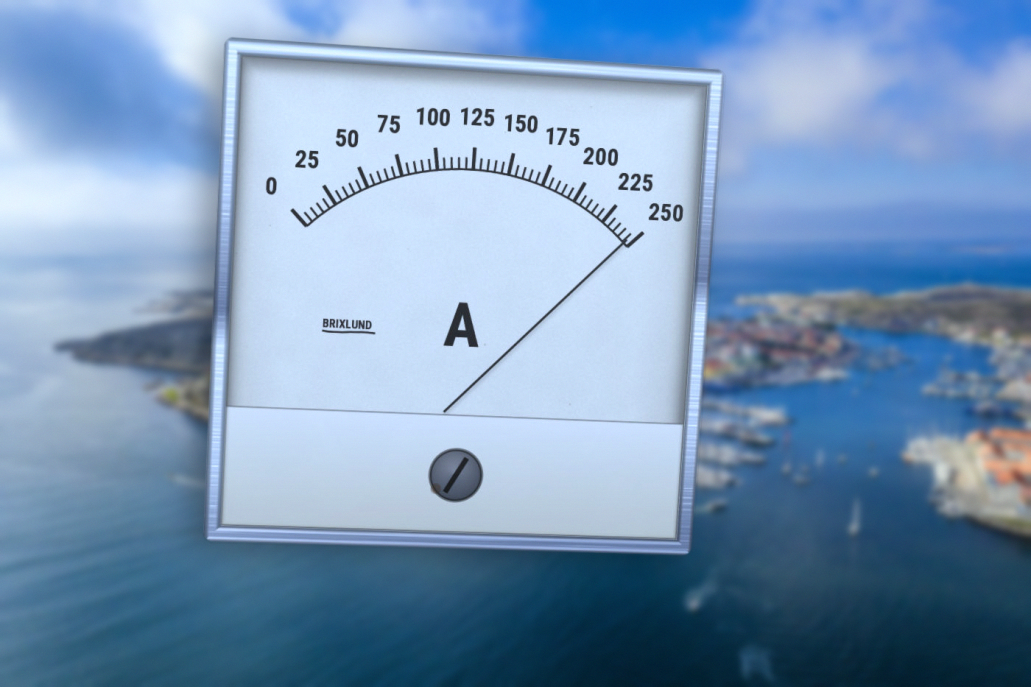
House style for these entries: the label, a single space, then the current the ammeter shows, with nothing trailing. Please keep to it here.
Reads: 245 A
